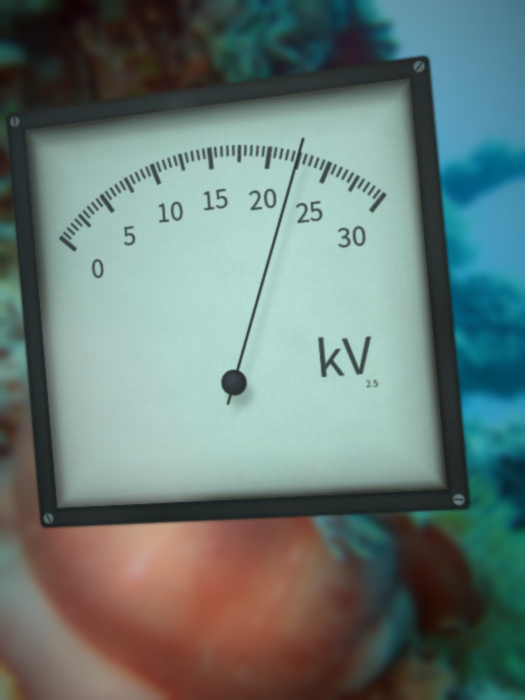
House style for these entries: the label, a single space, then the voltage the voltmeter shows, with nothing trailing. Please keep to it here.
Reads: 22.5 kV
